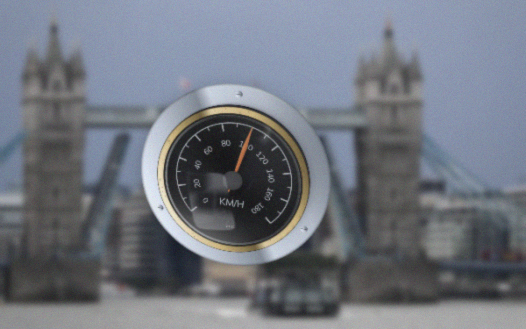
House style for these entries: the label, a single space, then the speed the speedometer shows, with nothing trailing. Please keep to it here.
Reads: 100 km/h
